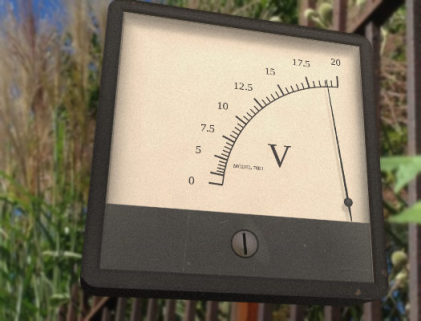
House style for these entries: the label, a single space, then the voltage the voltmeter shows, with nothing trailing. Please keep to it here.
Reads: 19 V
